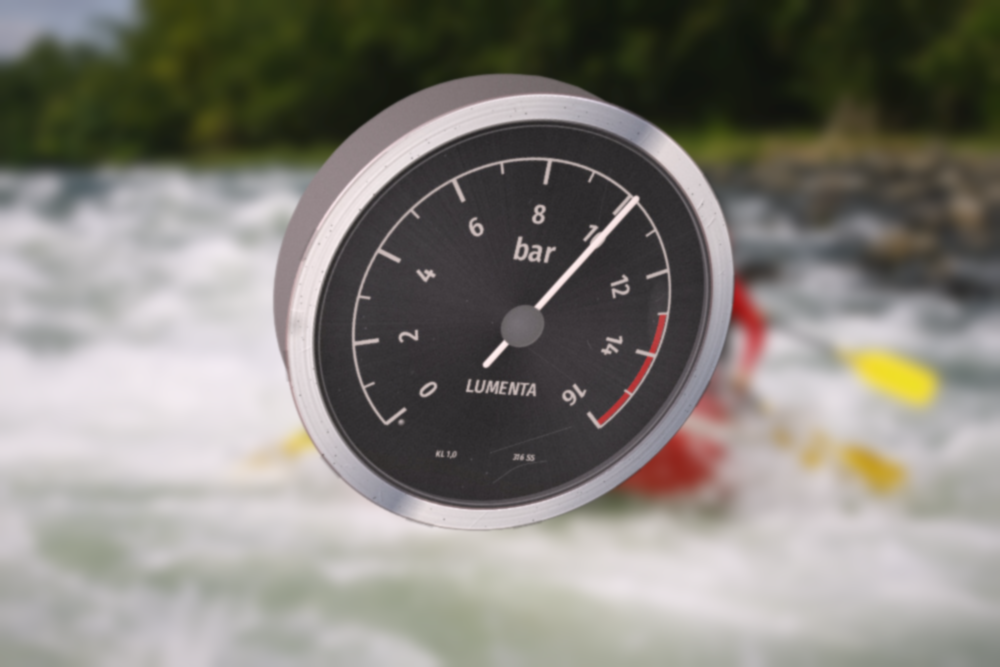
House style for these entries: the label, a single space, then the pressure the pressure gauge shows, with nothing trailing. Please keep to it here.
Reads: 10 bar
